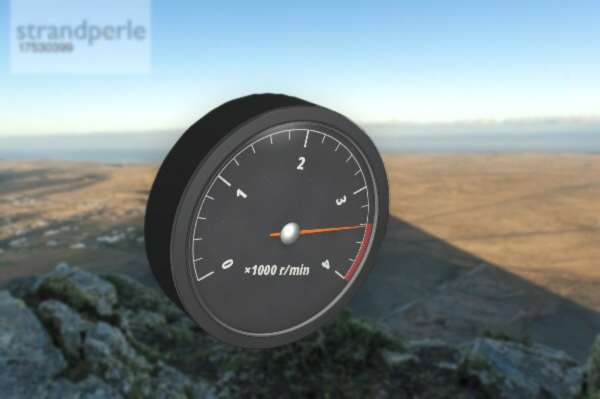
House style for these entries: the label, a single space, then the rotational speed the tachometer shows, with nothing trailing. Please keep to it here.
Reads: 3400 rpm
